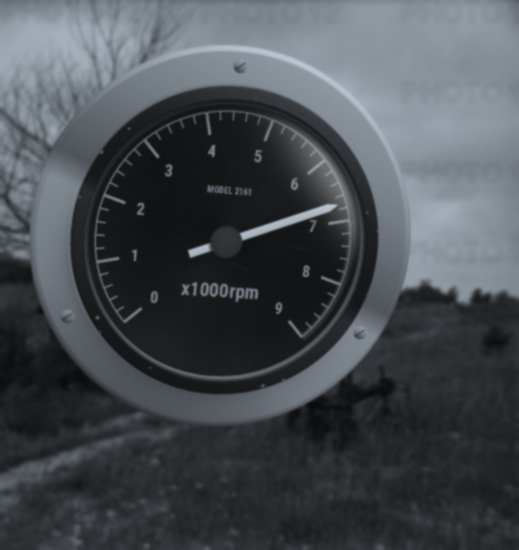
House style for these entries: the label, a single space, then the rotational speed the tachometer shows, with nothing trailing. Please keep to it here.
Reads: 6700 rpm
